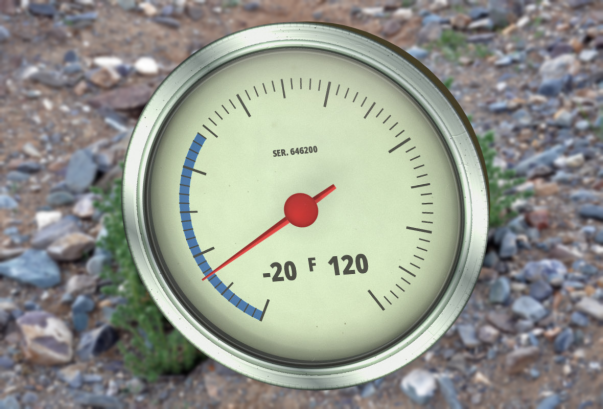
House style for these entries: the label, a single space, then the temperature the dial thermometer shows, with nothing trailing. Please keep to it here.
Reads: -5 °F
